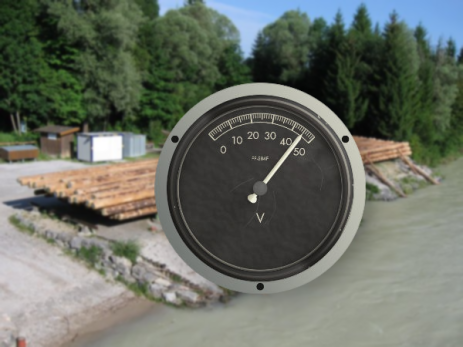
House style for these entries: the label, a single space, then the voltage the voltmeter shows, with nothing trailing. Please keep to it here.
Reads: 45 V
